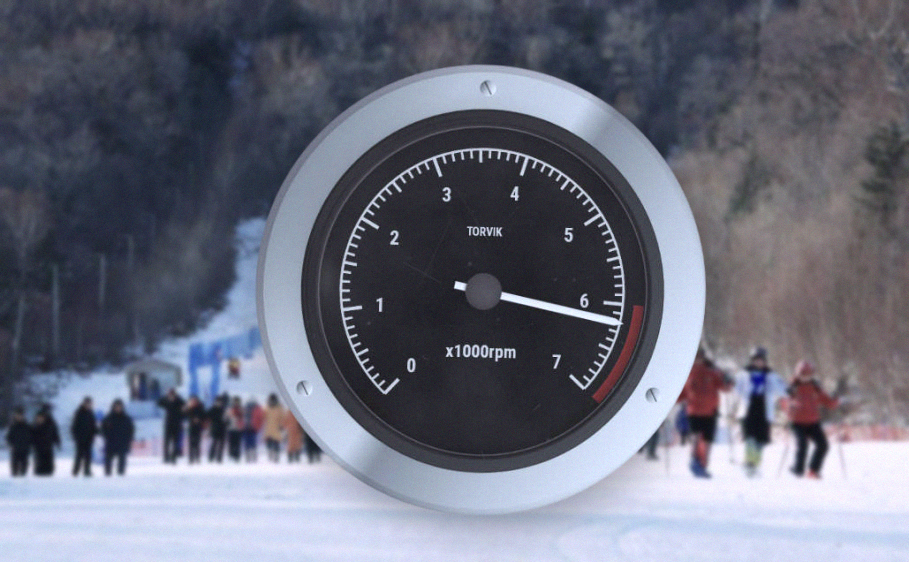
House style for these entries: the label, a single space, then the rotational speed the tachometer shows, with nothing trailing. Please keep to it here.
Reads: 6200 rpm
